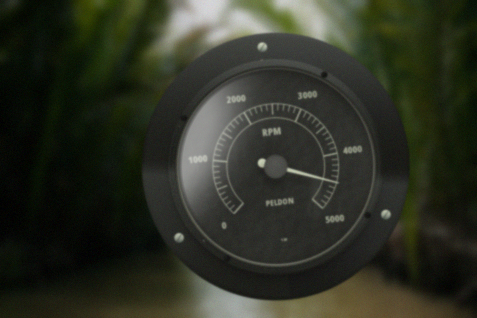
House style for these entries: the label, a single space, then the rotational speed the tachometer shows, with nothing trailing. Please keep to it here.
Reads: 4500 rpm
